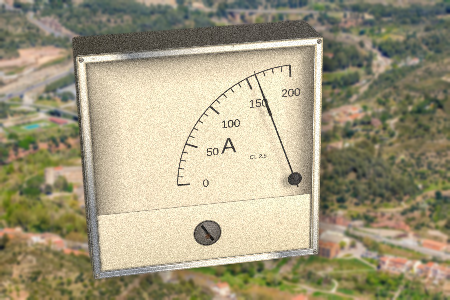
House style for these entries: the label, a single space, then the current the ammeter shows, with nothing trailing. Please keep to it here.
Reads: 160 A
